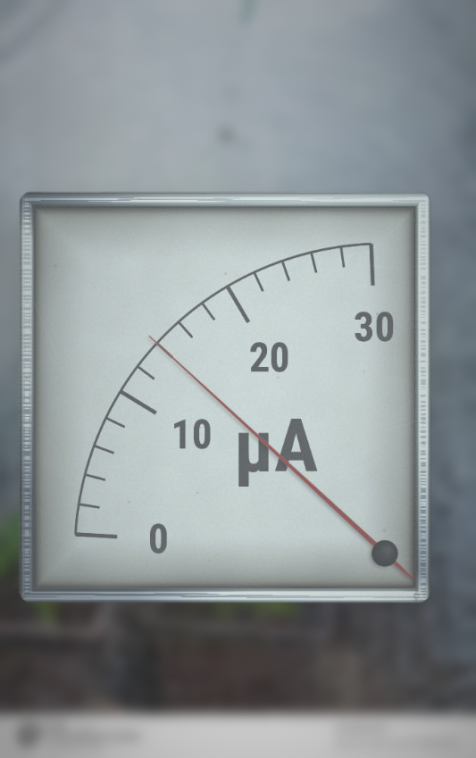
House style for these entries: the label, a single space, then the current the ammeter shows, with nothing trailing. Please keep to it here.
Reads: 14 µA
